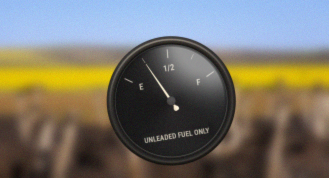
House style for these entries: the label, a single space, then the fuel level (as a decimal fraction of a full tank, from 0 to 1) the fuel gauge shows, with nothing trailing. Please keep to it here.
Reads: 0.25
